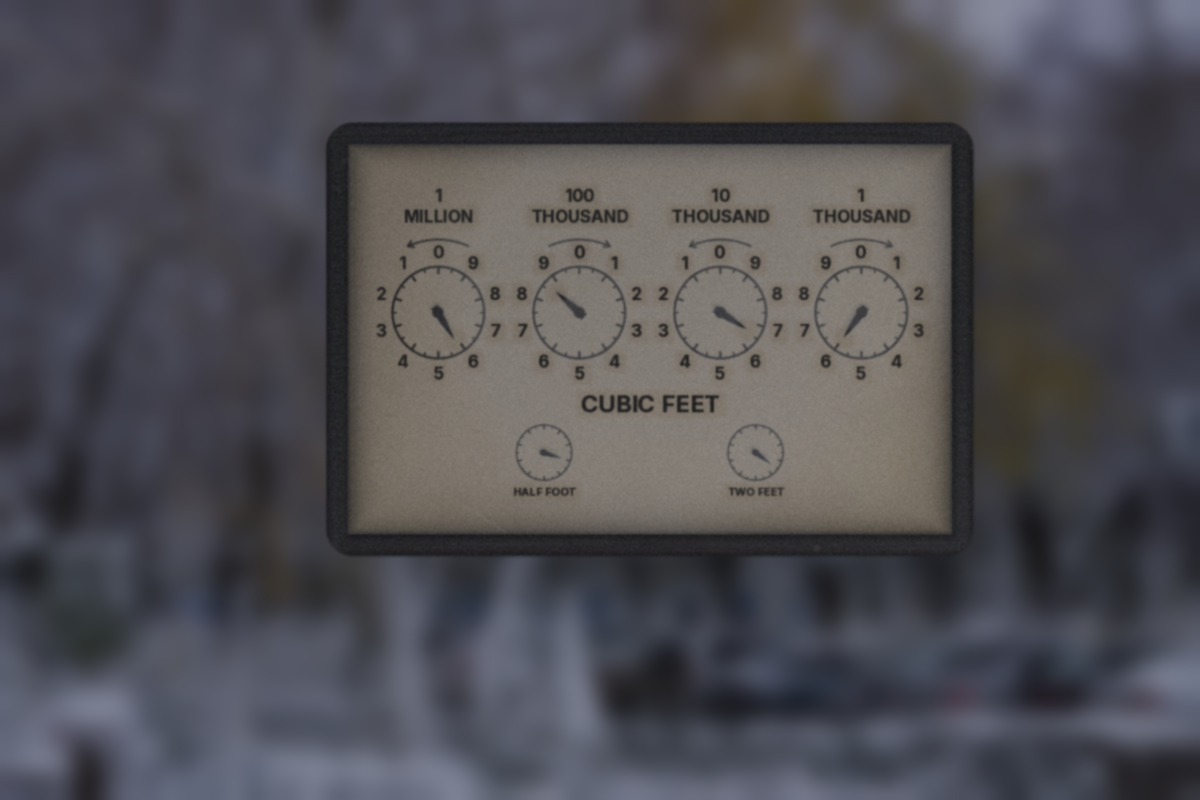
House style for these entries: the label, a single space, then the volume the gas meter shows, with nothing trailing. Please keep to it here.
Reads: 586600 ft³
